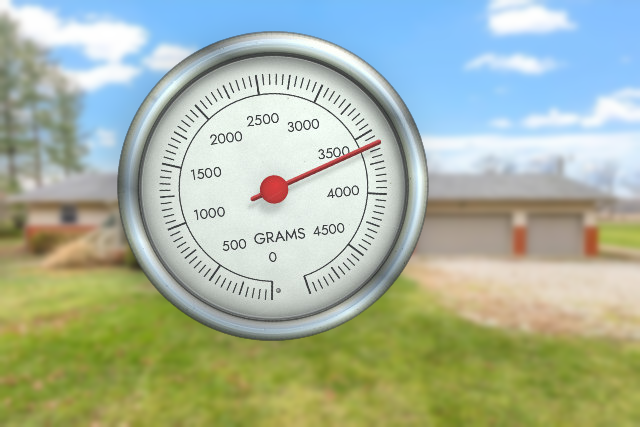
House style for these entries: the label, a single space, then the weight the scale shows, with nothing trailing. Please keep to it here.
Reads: 3600 g
